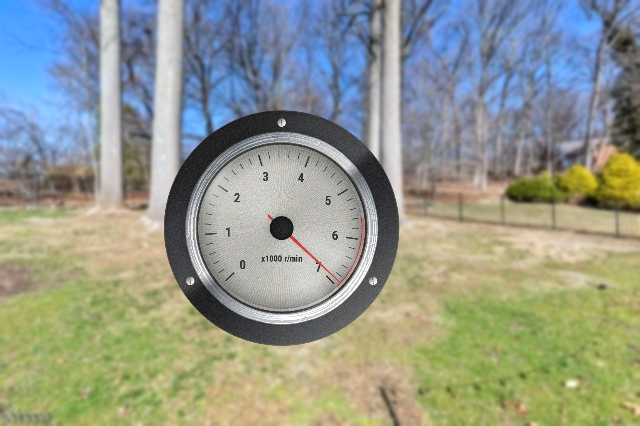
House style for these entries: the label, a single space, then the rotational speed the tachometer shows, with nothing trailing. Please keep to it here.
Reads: 6900 rpm
